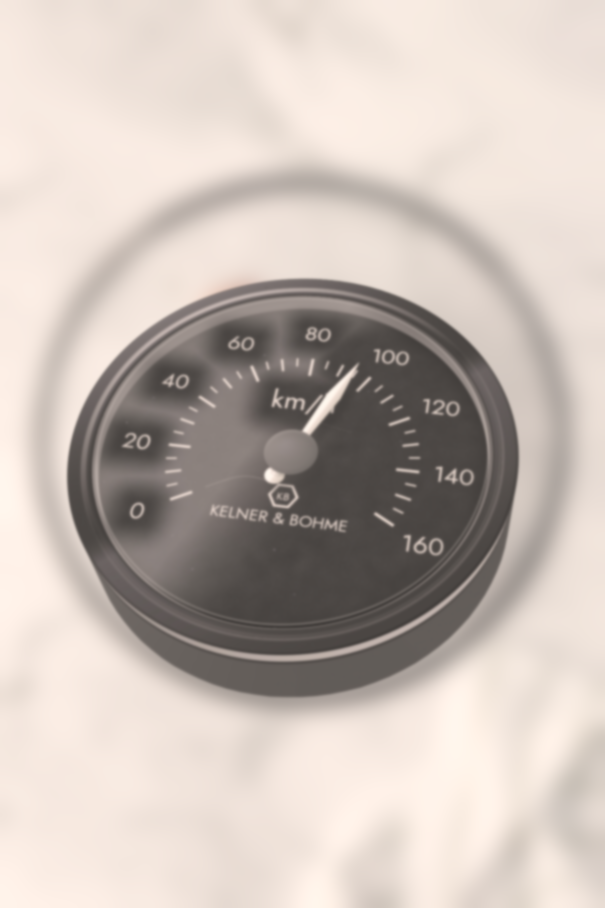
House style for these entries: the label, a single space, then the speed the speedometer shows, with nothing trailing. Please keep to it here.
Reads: 95 km/h
